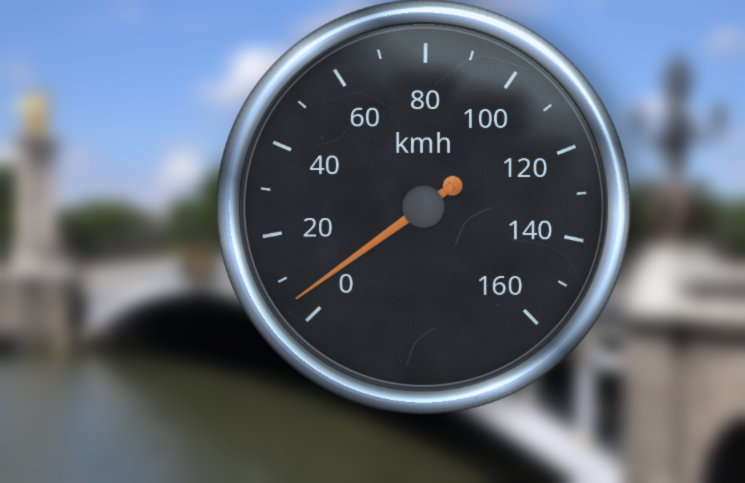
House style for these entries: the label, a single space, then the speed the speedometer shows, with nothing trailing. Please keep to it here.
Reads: 5 km/h
